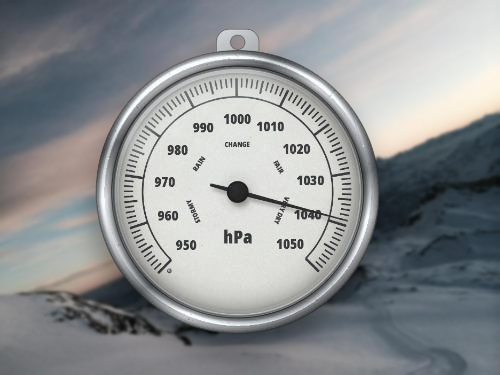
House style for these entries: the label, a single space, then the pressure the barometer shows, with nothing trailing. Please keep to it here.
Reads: 1039 hPa
